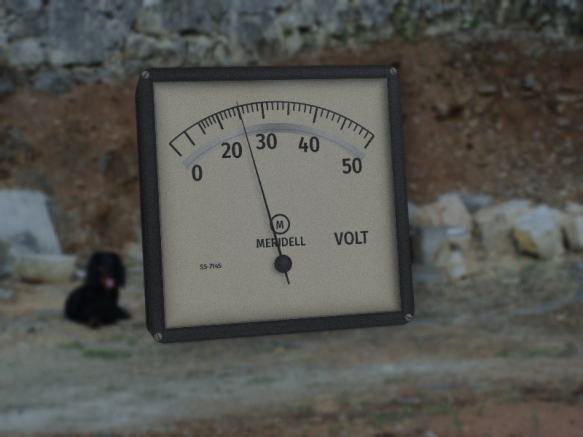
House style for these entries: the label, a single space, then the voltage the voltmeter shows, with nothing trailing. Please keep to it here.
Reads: 25 V
